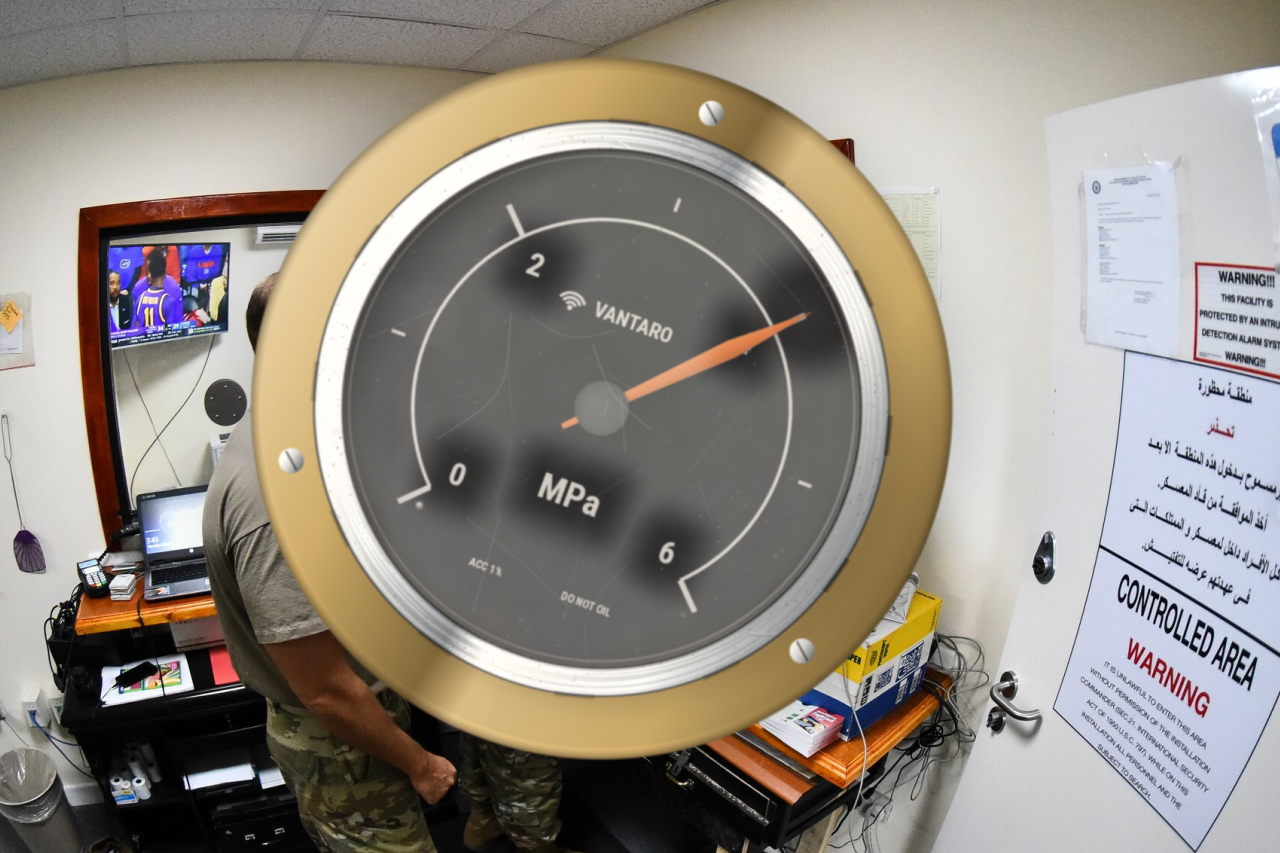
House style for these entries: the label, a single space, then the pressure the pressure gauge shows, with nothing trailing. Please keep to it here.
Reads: 4 MPa
